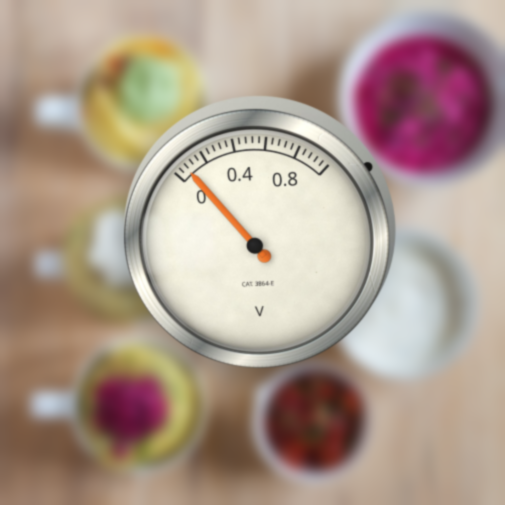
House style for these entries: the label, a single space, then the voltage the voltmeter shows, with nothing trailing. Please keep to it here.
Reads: 0.08 V
